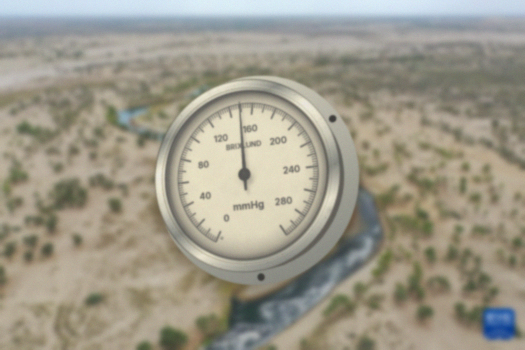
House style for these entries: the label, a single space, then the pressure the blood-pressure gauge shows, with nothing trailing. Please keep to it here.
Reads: 150 mmHg
